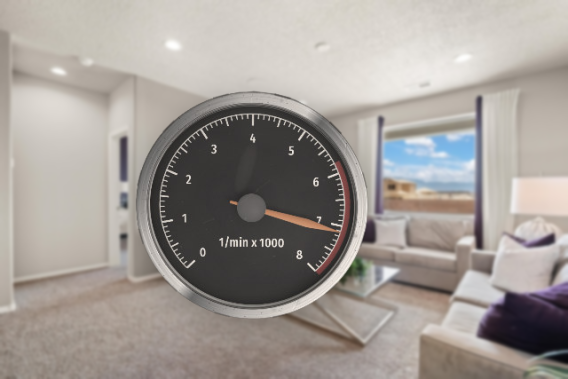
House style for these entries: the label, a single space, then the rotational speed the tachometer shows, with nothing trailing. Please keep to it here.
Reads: 7100 rpm
